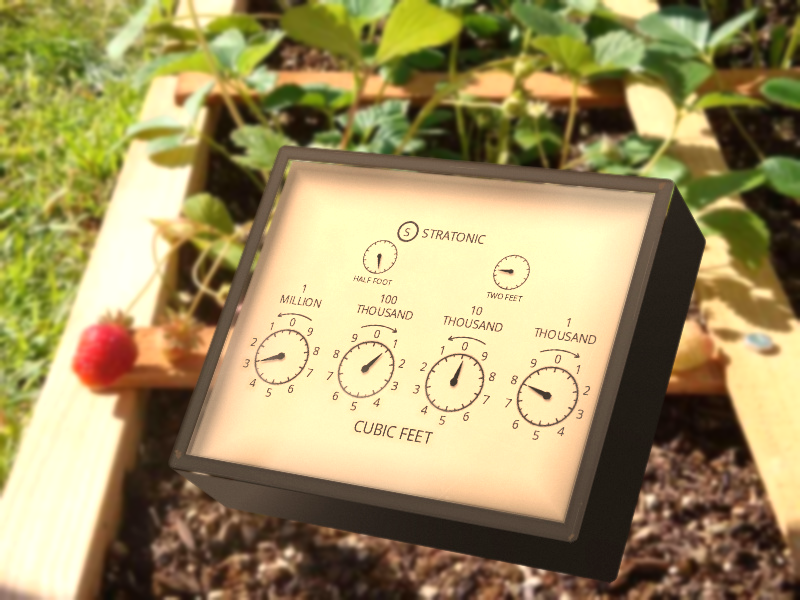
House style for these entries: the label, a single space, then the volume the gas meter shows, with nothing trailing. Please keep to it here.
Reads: 309800 ft³
